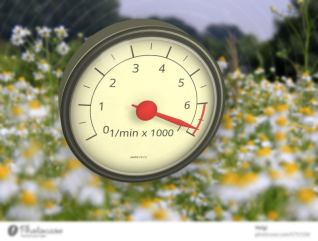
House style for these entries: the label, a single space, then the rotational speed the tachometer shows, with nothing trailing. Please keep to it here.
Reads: 6750 rpm
